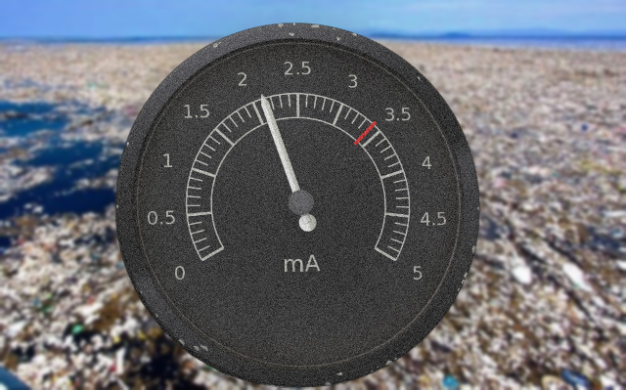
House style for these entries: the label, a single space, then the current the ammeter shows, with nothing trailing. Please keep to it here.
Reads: 2.1 mA
